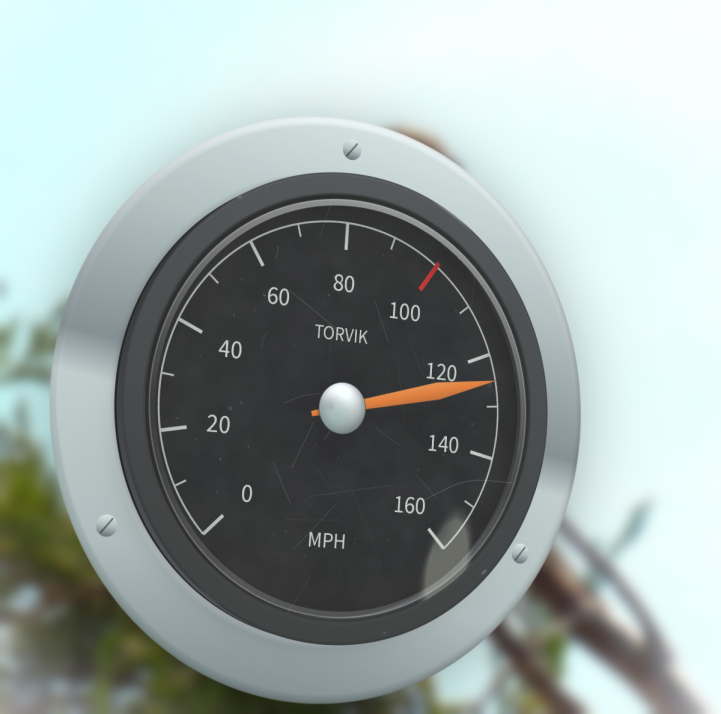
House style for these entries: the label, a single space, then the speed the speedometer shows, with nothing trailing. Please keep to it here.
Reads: 125 mph
